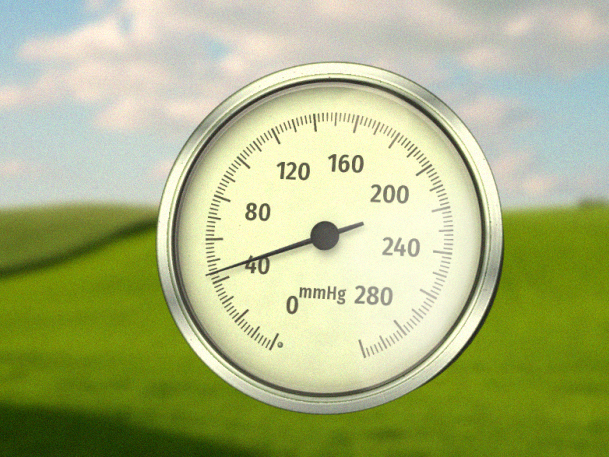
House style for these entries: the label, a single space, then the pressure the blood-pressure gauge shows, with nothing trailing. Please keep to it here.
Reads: 44 mmHg
